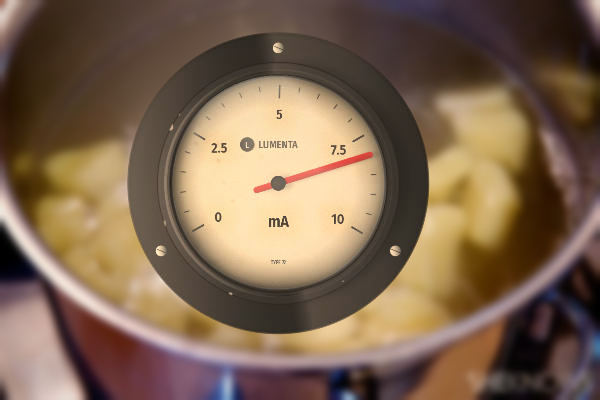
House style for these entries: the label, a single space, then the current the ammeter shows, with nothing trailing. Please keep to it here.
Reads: 8 mA
